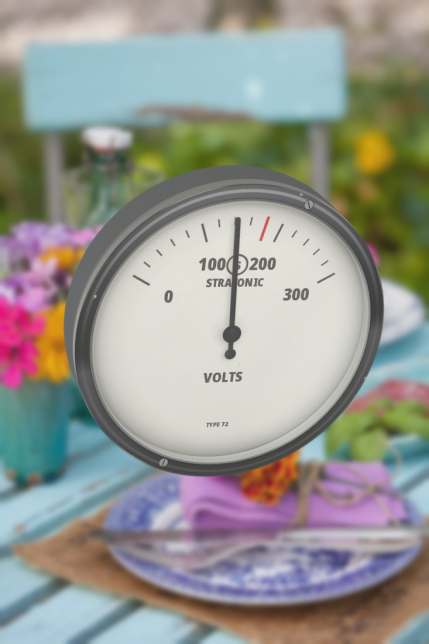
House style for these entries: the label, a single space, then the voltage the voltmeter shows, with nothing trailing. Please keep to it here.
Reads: 140 V
